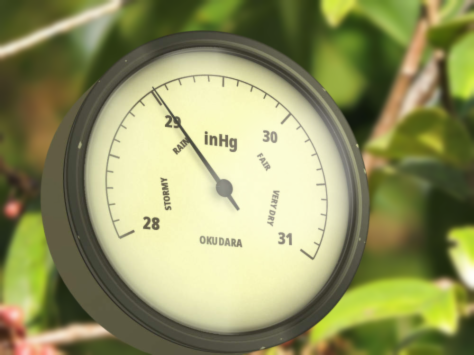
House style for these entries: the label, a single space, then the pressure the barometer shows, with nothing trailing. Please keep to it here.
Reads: 29 inHg
